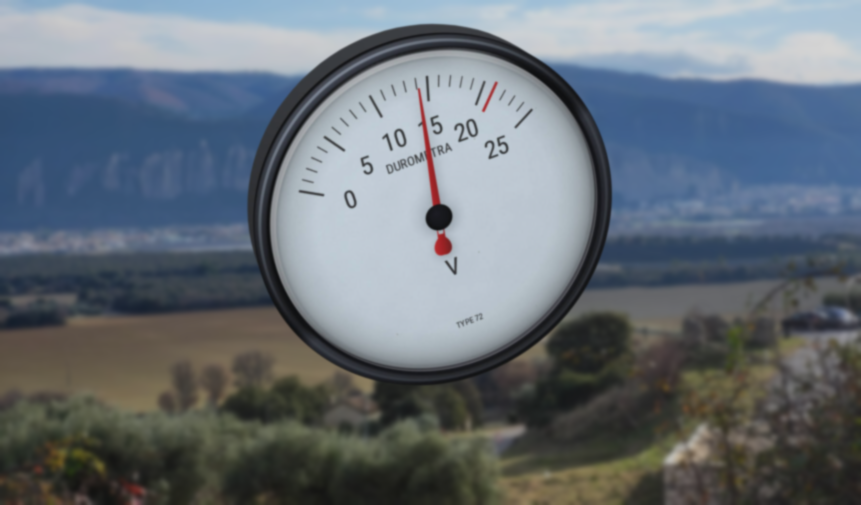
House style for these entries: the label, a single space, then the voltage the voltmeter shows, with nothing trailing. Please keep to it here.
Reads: 14 V
